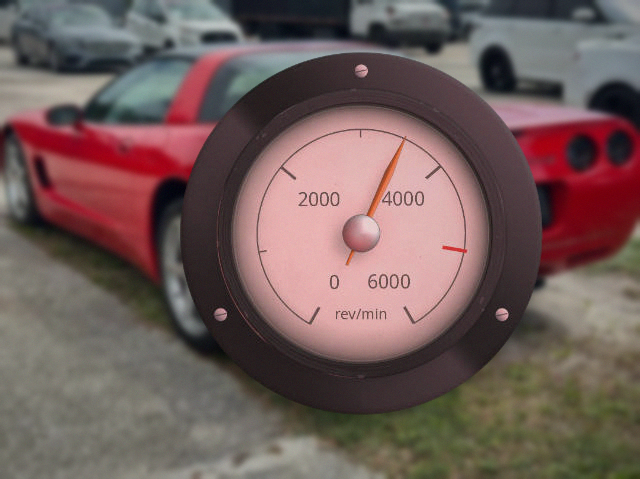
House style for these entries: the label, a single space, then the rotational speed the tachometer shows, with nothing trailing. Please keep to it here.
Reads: 3500 rpm
